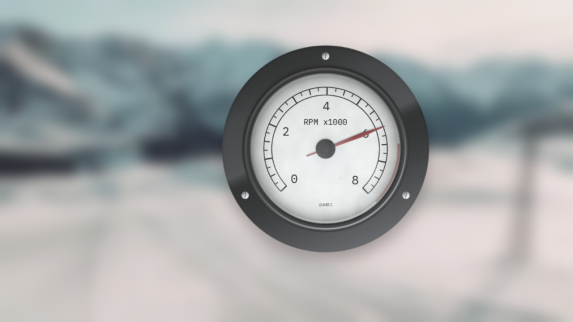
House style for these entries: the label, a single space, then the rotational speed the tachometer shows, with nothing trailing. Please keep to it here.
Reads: 6000 rpm
